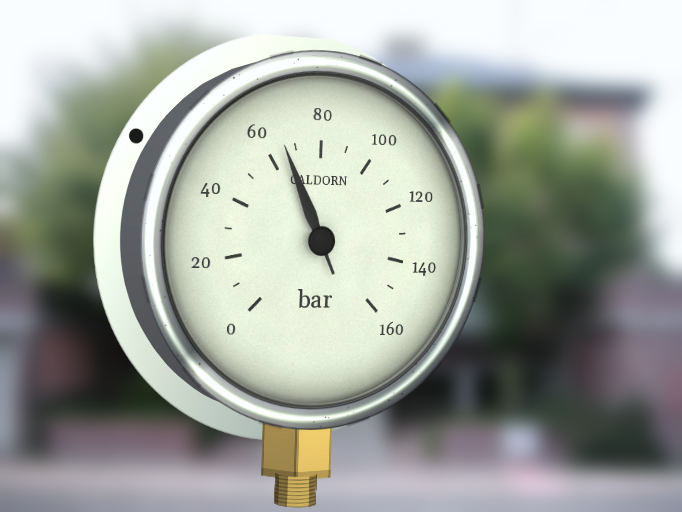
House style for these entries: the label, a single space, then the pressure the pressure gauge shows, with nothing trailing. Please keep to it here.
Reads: 65 bar
